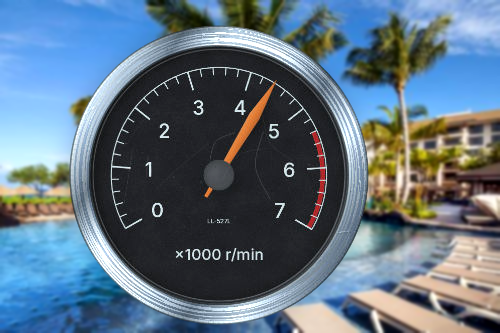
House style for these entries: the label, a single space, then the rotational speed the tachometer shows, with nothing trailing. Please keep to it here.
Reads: 4400 rpm
